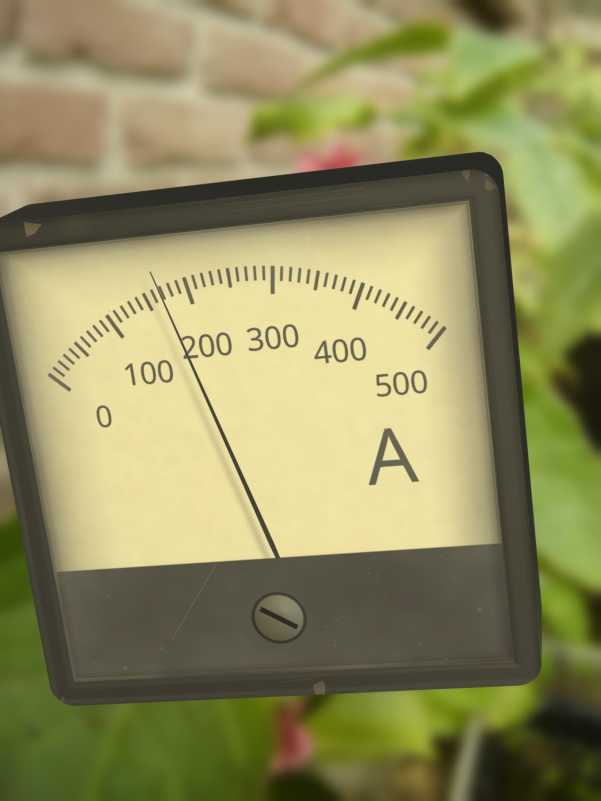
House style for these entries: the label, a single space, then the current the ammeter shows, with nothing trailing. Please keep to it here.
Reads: 170 A
